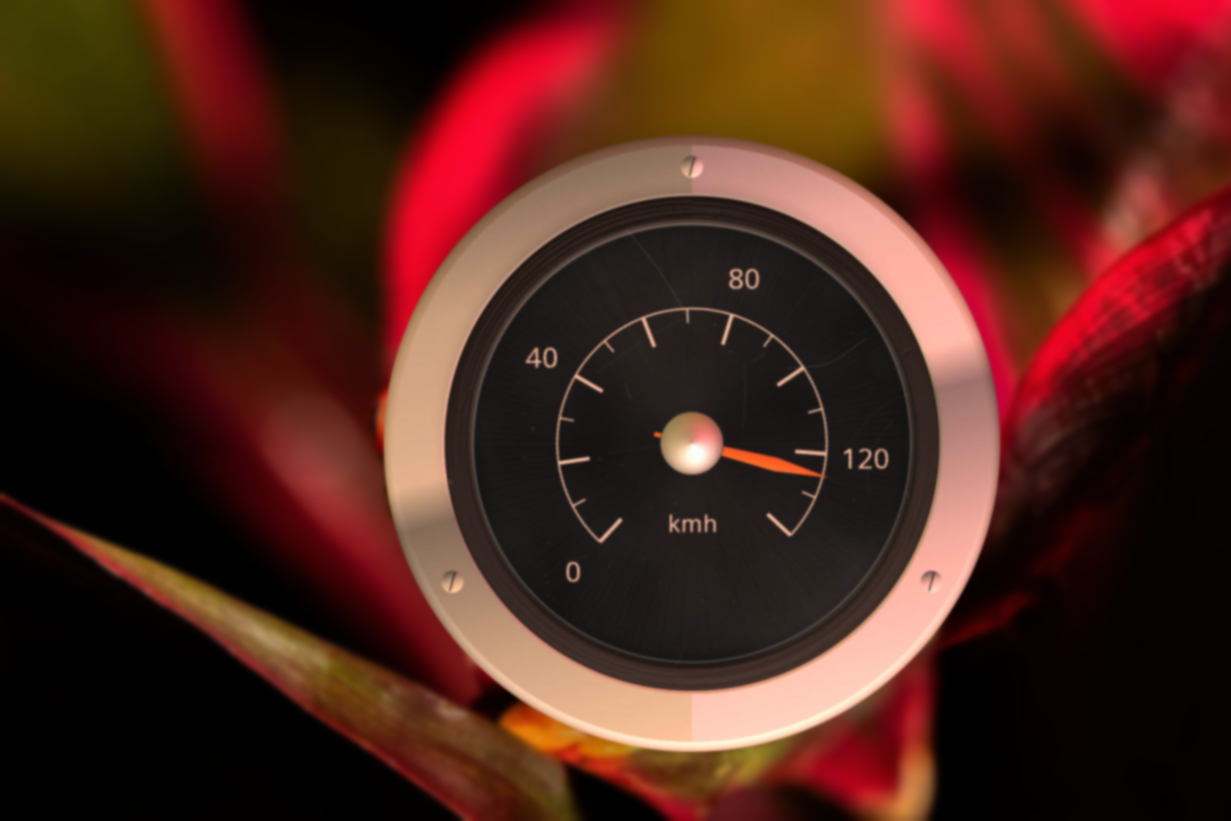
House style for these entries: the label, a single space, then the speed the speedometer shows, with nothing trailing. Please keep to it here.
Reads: 125 km/h
